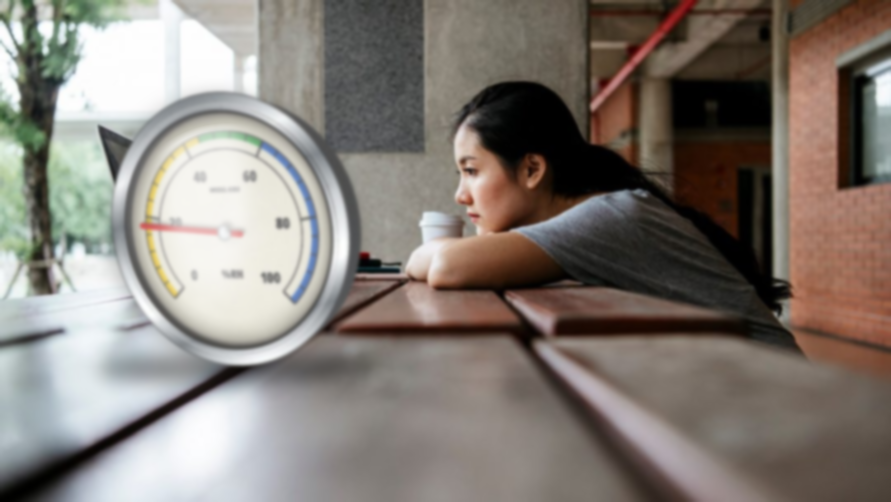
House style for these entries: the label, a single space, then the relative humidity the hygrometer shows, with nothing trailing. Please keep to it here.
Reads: 18 %
